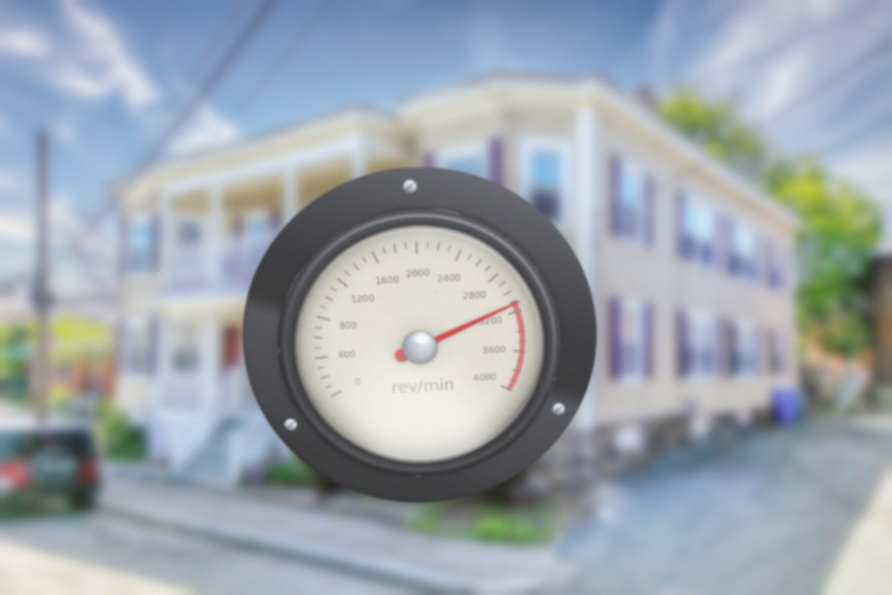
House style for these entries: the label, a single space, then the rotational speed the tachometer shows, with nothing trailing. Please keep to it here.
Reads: 3100 rpm
